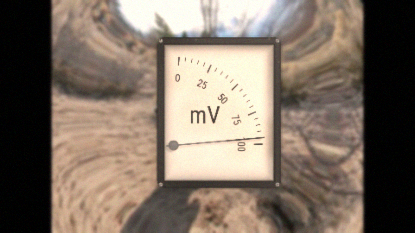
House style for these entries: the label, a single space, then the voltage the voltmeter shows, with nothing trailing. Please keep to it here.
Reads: 95 mV
